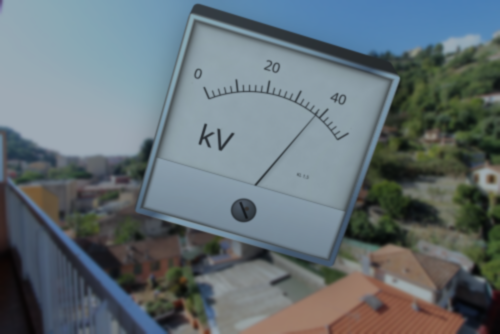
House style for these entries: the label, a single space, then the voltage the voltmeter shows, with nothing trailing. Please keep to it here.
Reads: 38 kV
